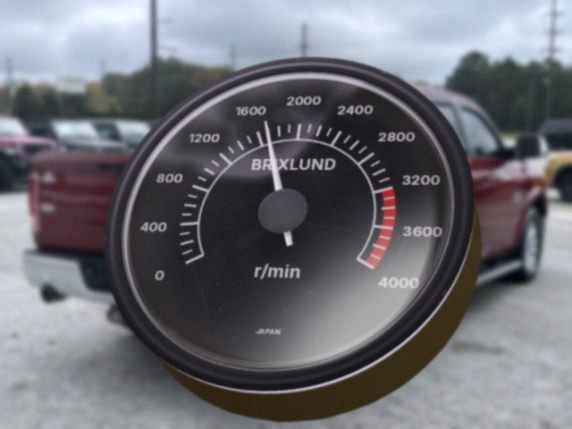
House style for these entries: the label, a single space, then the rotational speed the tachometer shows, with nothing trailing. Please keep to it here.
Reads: 1700 rpm
